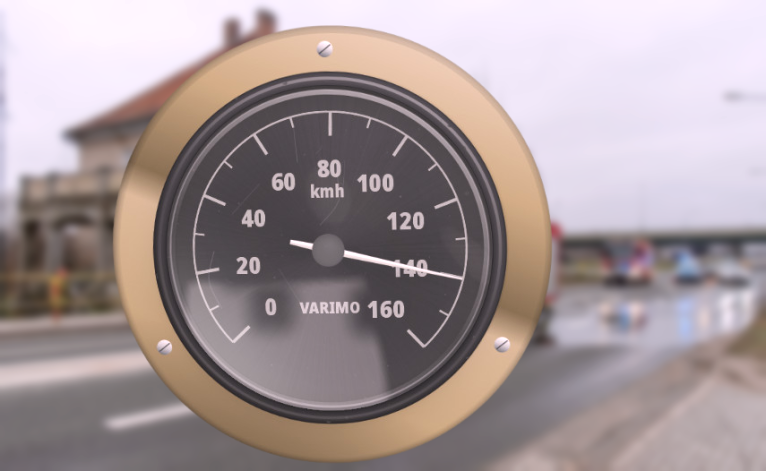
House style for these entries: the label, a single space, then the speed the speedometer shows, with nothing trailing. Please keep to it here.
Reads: 140 km/h
